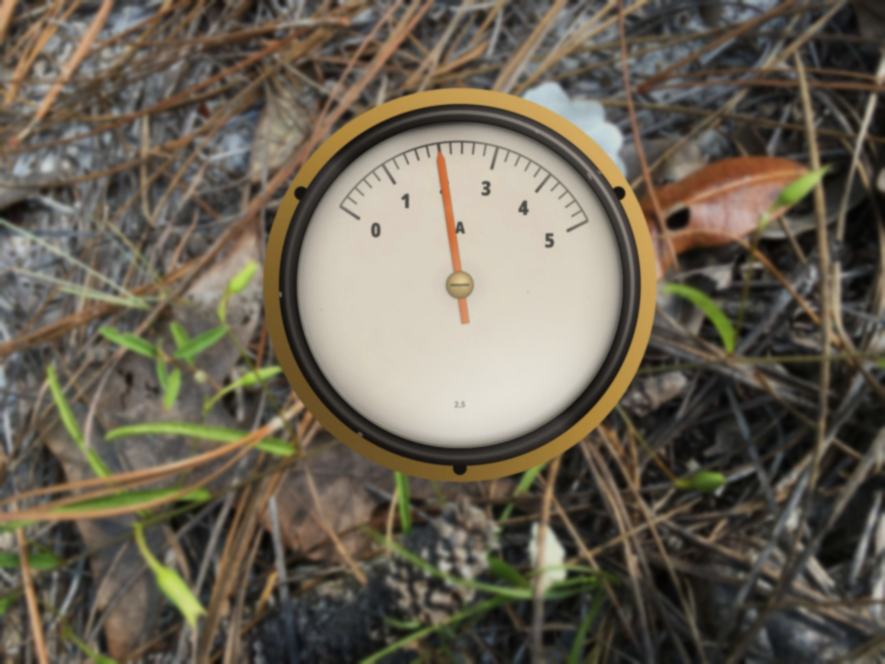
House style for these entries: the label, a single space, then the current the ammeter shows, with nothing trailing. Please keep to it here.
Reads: 2 A
